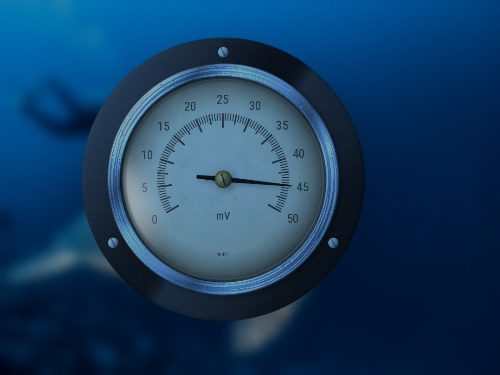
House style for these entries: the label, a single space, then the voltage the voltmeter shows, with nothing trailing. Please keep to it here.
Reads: 45 mV
